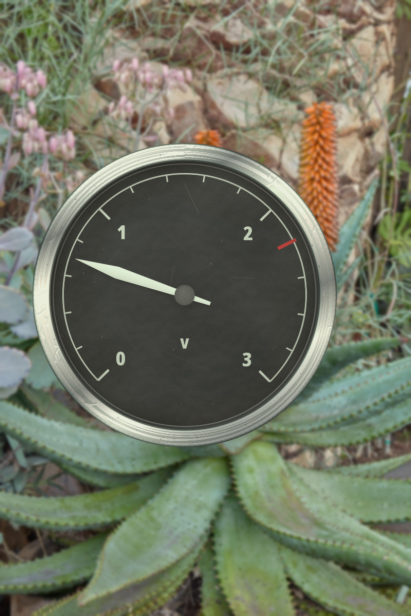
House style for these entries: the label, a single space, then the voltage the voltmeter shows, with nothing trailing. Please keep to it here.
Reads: 0.7 V
